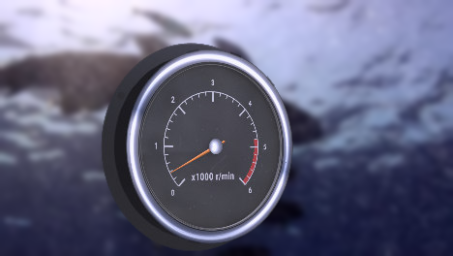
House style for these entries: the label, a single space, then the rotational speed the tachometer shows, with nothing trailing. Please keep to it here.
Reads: 400 rpm
